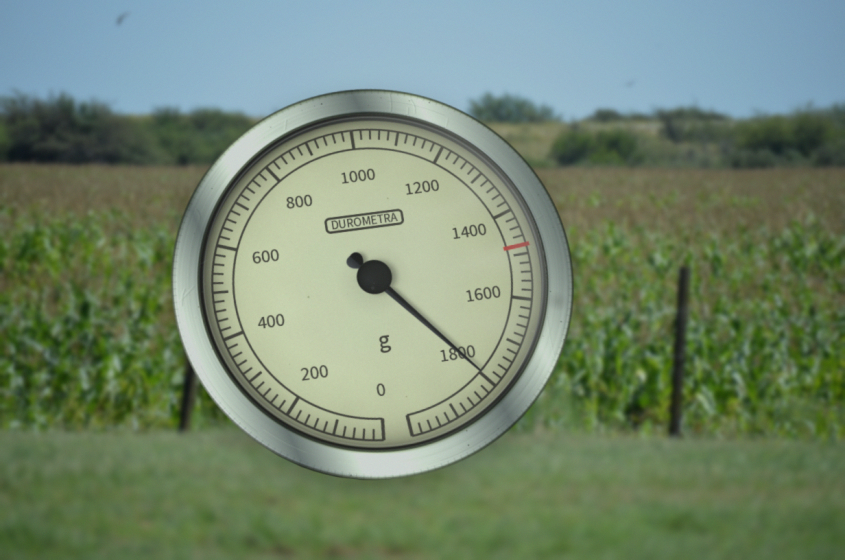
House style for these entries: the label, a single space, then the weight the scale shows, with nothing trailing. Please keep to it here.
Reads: 1800 g
